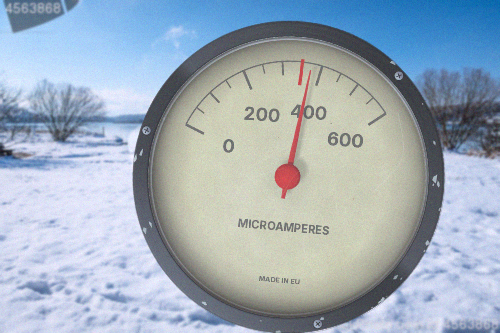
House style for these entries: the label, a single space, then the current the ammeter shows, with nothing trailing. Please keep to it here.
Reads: 375 µA
